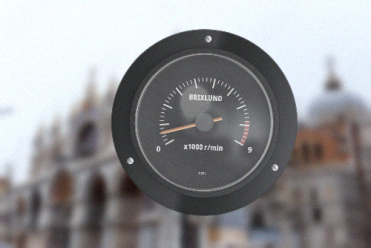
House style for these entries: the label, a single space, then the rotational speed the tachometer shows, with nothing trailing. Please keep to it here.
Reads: 600 rpm
